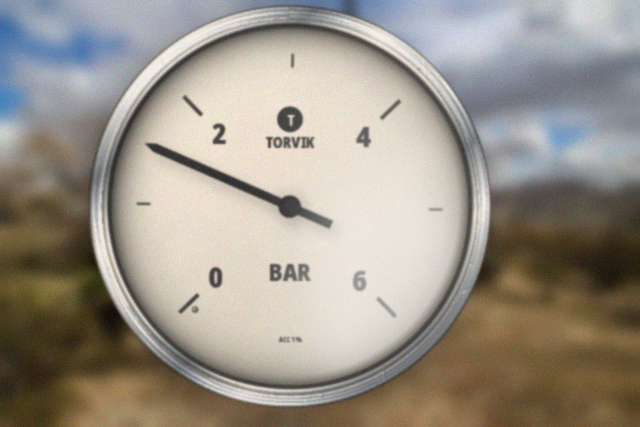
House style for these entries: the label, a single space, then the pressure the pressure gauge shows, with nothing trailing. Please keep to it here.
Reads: 1.5 bar
